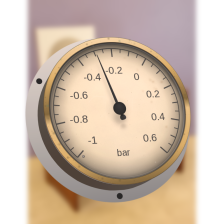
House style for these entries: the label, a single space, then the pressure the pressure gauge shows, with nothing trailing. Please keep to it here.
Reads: -0.3 bar
